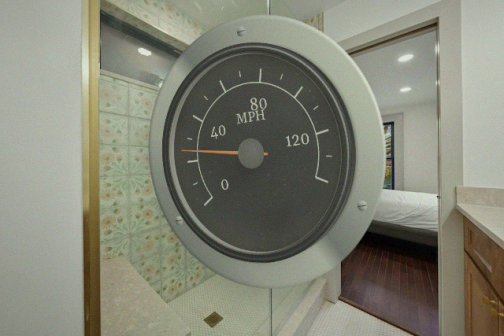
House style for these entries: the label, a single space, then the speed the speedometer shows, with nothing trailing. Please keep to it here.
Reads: 25 mph
